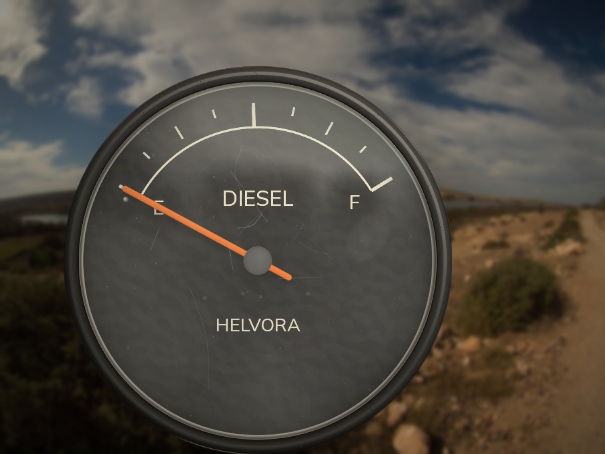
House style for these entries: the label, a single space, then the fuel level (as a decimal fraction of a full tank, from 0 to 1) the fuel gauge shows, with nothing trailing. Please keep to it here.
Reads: 0
